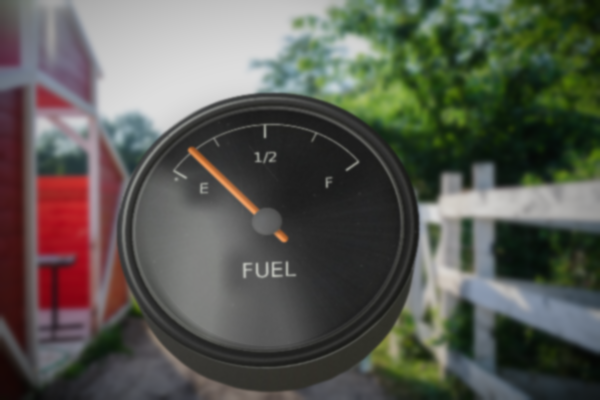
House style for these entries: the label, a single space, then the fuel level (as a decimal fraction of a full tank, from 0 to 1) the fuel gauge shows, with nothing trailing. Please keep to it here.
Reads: 0.125
